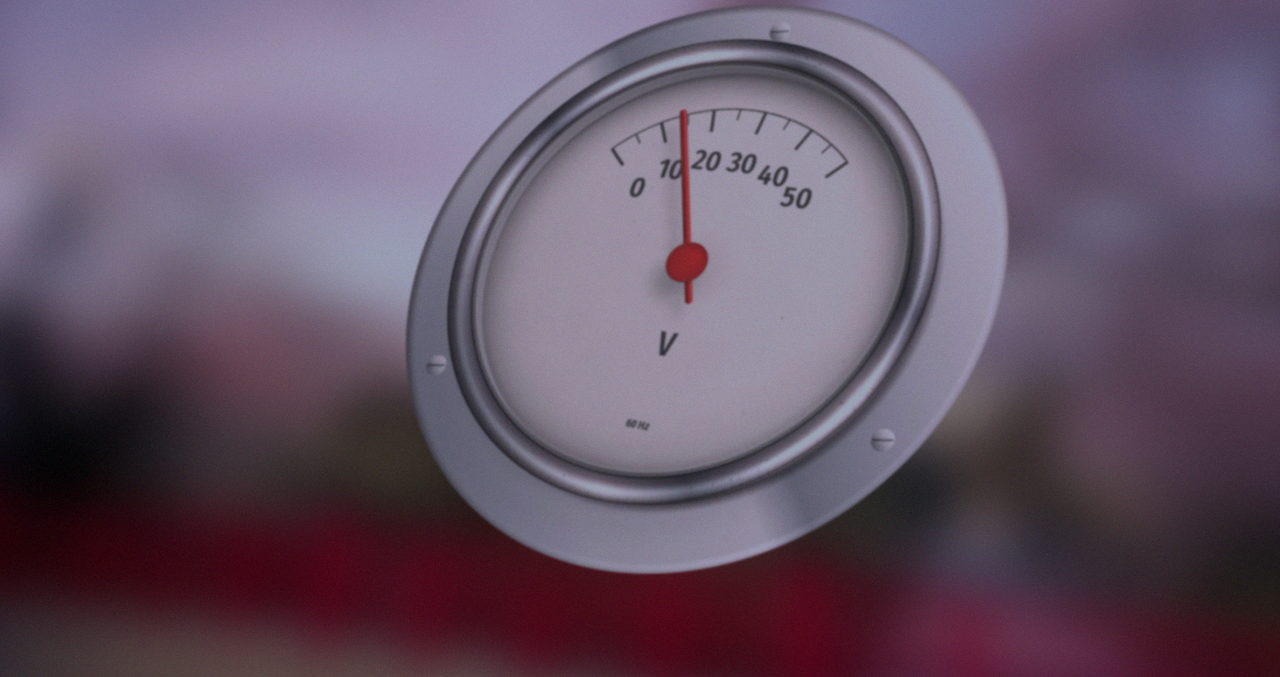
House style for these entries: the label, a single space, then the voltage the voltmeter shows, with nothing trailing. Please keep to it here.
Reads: 15 V
